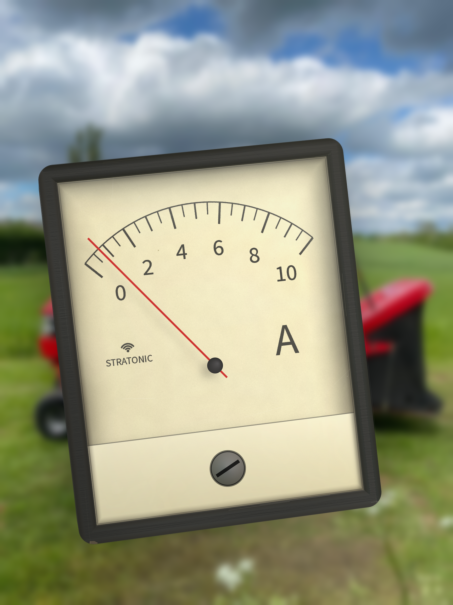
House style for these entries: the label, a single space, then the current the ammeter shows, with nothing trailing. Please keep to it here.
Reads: 0.75 A
